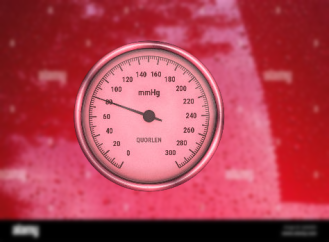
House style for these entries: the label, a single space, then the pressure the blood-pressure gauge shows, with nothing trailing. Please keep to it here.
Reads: 80 mmHg
